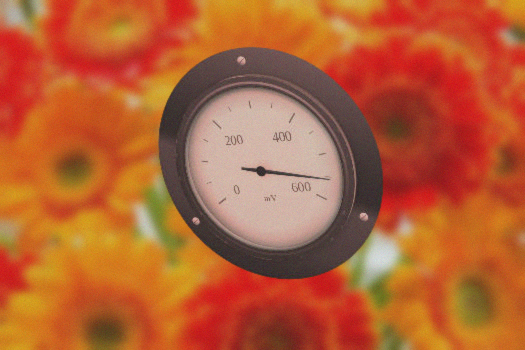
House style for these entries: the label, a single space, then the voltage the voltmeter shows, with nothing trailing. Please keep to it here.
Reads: 550 mV
